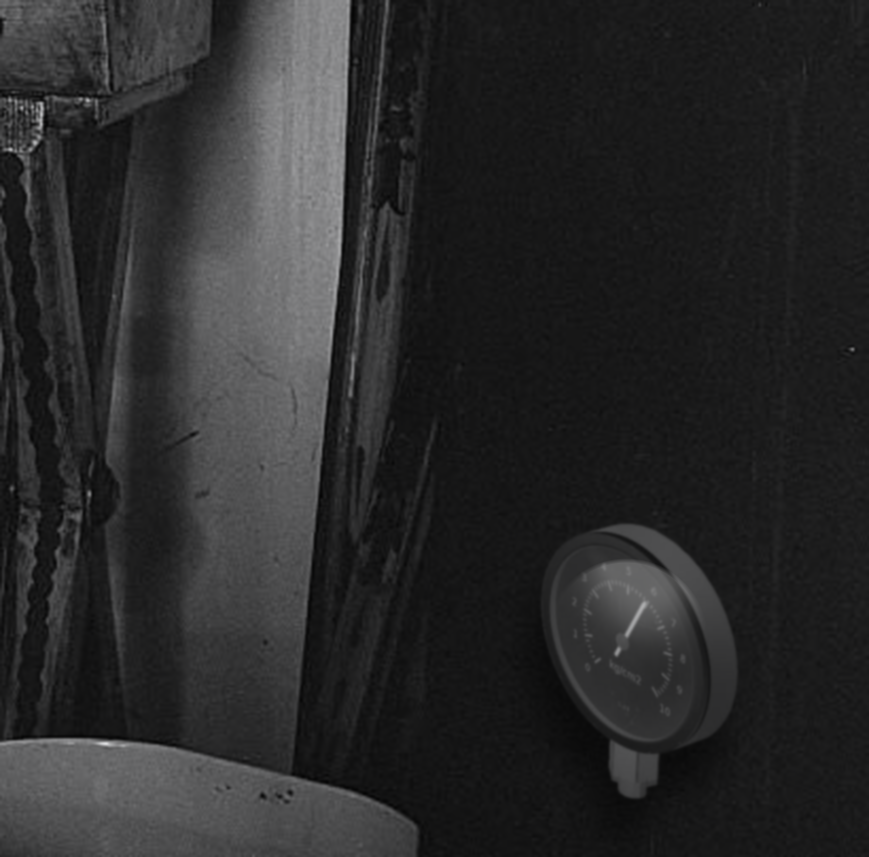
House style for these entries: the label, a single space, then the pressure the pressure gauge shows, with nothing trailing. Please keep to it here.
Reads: 6 kg/cm²
